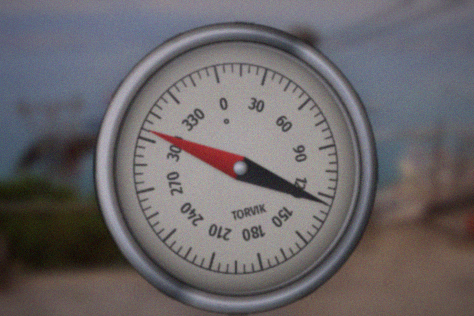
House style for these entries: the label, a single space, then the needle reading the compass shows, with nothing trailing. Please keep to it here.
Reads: 305 °
